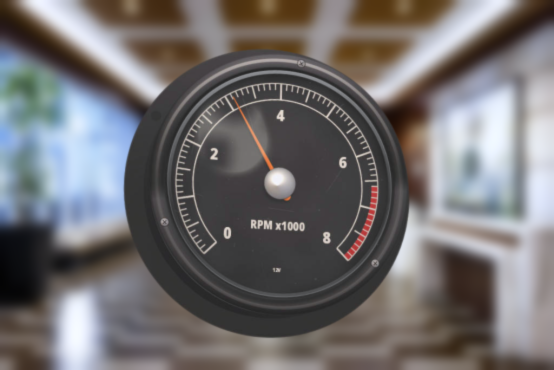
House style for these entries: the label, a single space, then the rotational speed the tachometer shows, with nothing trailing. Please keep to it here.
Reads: 3100 rpm
